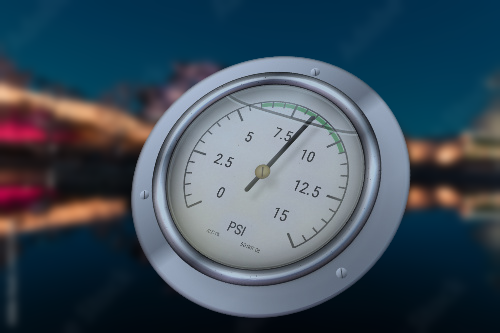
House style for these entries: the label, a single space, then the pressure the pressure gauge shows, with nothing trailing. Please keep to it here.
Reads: 8.5 psi
